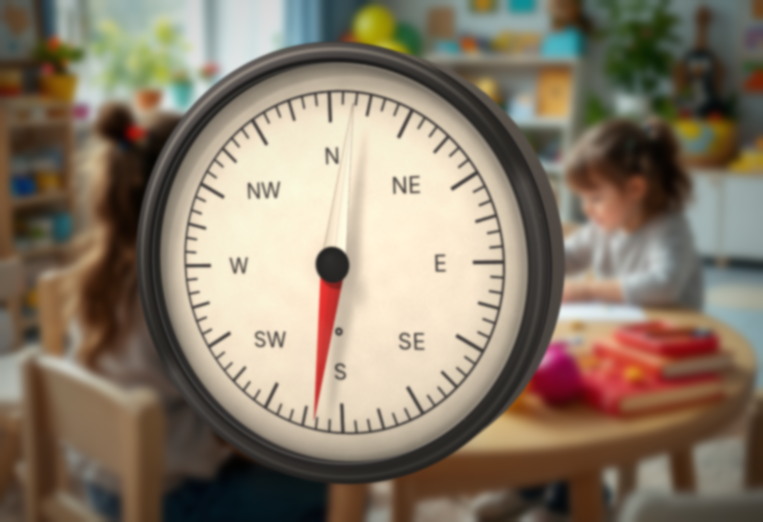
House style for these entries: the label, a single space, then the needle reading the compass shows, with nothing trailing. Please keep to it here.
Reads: 190 °
